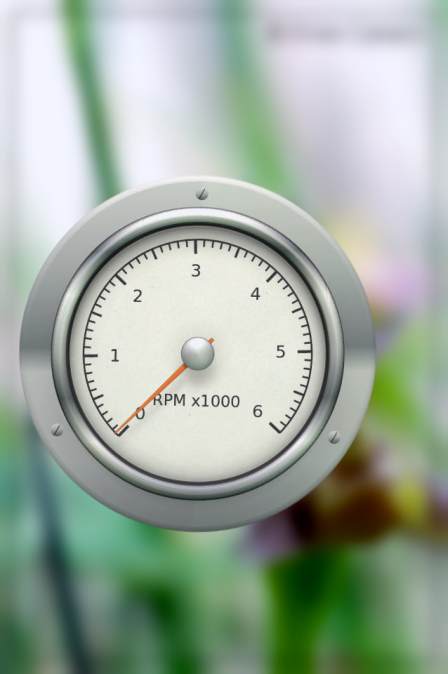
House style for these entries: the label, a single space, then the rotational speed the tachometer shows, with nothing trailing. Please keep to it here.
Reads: 50 rpm
